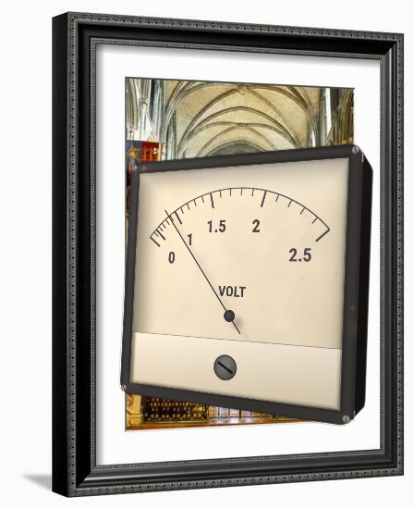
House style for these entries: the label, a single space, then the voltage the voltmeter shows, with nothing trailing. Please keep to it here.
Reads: 0.9 V
